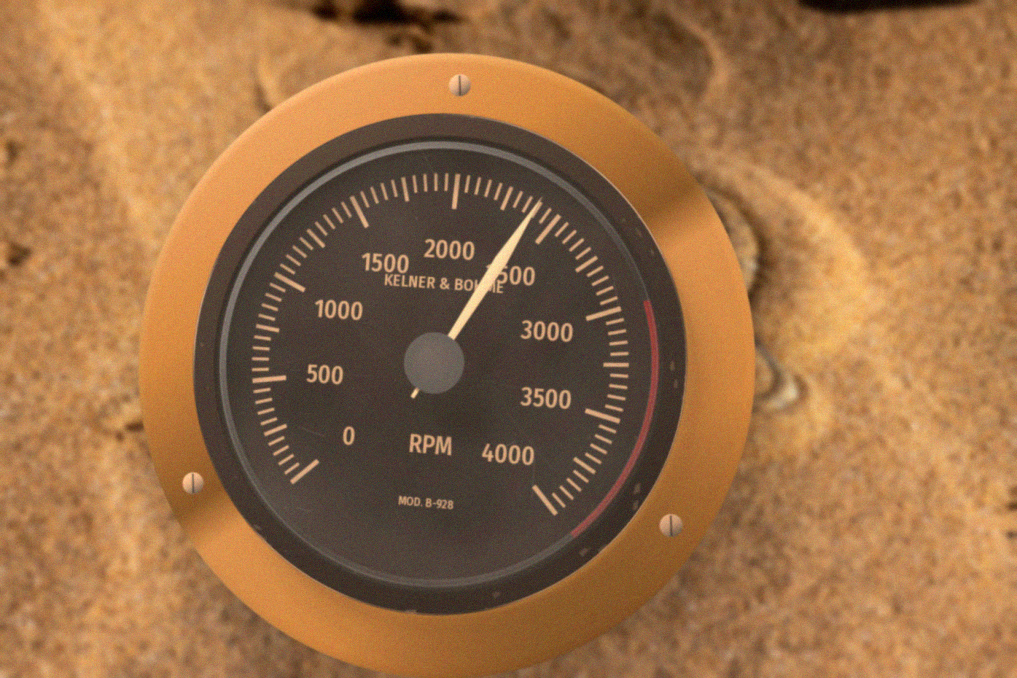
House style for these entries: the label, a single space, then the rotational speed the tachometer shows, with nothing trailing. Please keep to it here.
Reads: 2400 rpm
